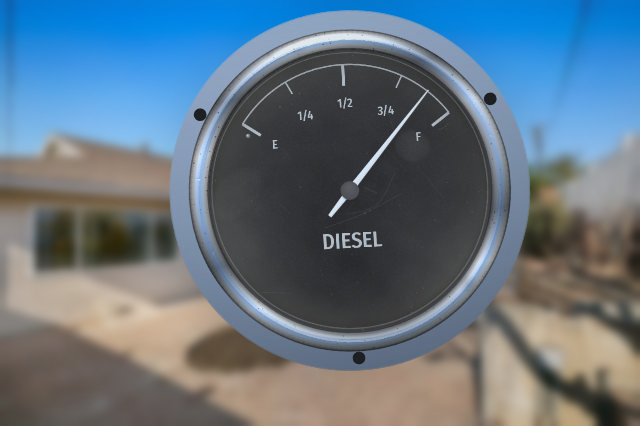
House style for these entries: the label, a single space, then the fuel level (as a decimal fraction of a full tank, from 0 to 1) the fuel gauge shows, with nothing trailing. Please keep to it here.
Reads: 0.875
